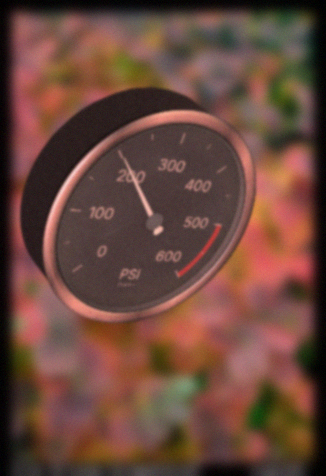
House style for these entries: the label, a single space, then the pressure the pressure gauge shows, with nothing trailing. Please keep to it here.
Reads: 200 psi
